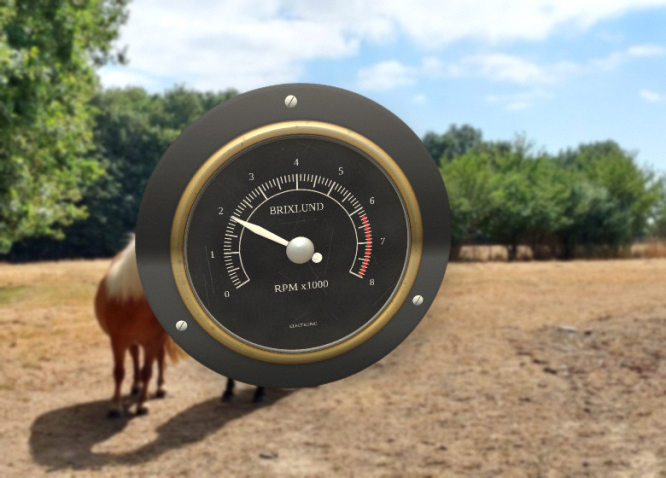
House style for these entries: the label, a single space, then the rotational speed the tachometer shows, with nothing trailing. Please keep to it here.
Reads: 2000 rpm
